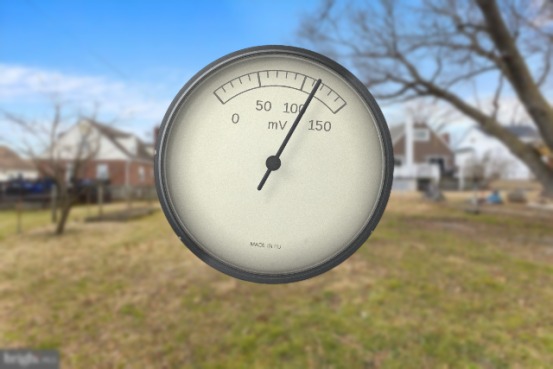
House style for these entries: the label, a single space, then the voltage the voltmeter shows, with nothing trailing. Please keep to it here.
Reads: 115 mV
